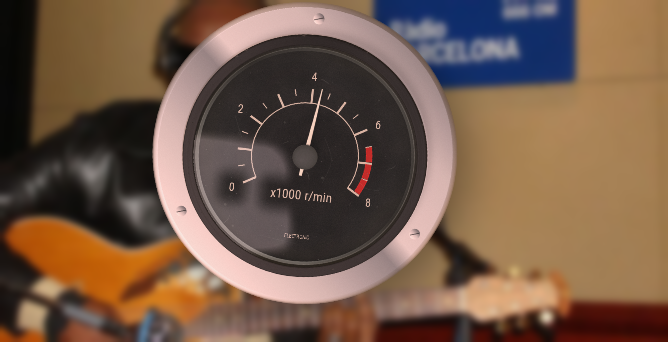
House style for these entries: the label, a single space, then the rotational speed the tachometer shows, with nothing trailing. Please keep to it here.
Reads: 4250 rpm
